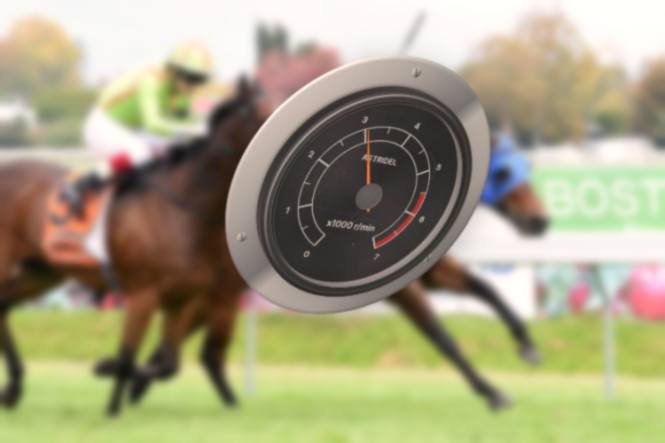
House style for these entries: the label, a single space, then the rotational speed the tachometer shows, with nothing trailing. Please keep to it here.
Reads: 3000 rpm
